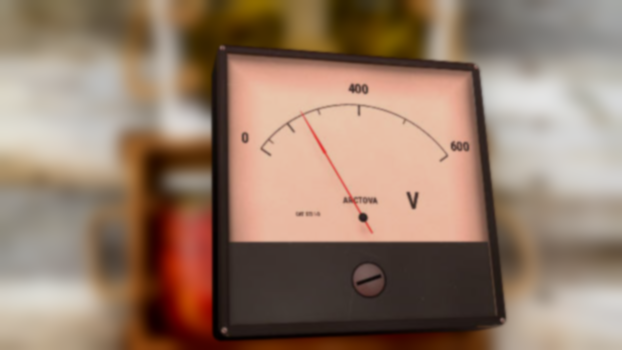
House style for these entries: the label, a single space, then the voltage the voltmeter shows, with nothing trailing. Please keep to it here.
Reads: 250 V
